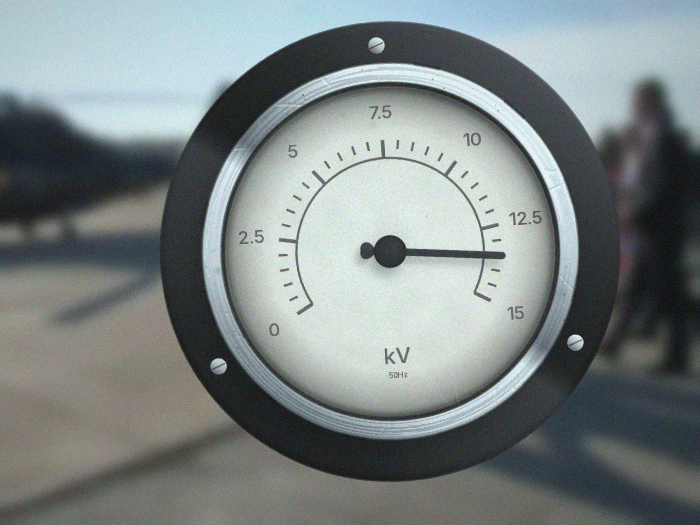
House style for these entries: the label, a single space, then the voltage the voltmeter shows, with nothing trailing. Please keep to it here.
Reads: 13.5 kV
